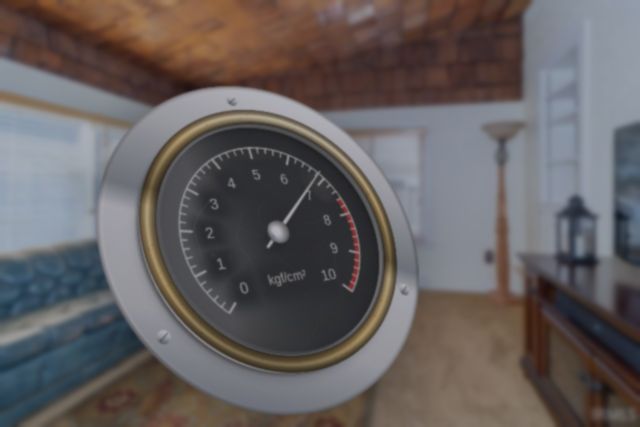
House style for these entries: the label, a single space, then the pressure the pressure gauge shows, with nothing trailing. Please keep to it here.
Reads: 6.8 kg/cm²
